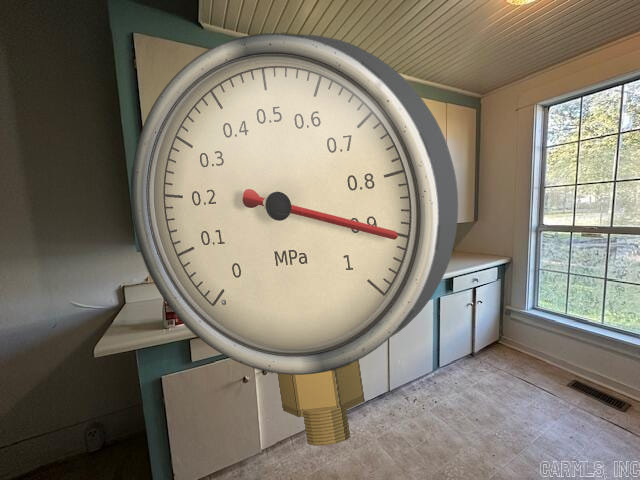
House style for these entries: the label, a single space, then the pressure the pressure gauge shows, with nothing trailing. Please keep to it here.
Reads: 0.9 MPa
